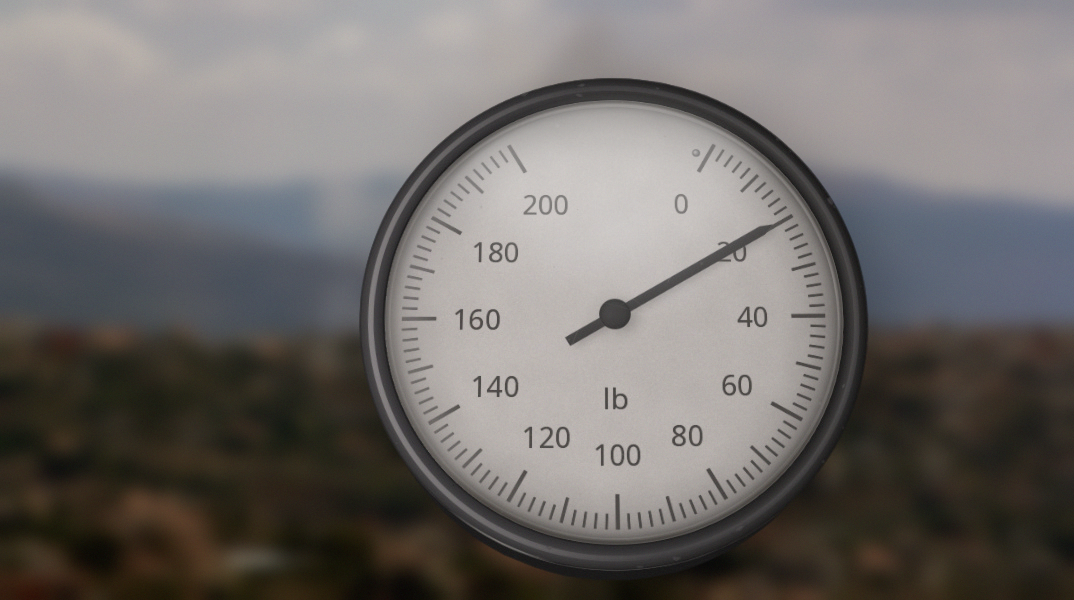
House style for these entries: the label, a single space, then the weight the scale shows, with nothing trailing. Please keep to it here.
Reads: 20 lb
